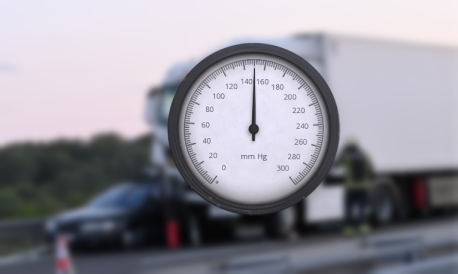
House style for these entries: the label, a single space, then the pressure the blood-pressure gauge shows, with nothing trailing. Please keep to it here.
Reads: 150 mmHg
